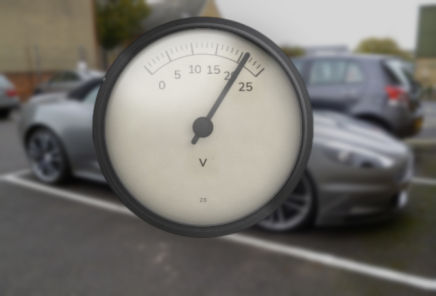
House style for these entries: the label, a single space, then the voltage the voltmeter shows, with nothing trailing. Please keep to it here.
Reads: 21 V
